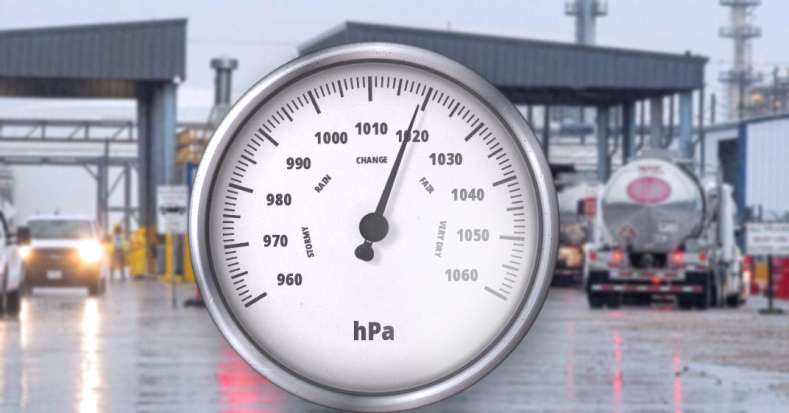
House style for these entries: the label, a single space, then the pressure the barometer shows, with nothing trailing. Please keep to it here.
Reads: 1019 hPa
